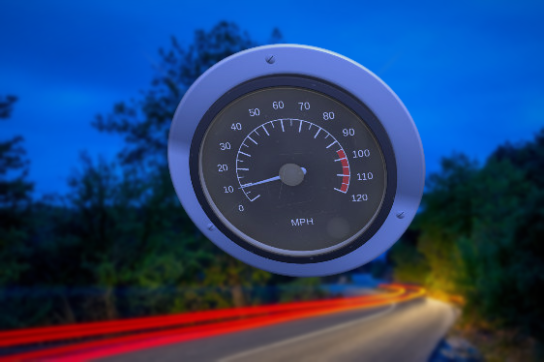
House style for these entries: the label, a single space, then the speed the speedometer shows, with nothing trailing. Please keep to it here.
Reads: 10 mph
